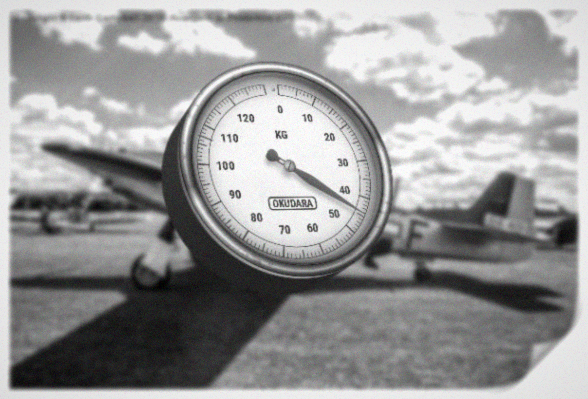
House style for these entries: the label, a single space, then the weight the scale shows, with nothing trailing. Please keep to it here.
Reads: 45 kg
